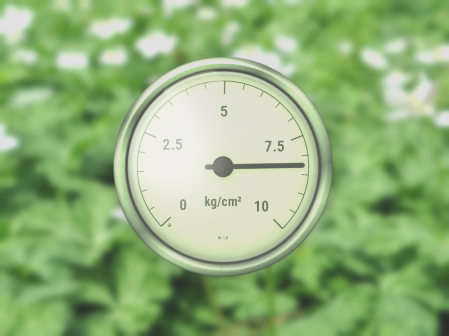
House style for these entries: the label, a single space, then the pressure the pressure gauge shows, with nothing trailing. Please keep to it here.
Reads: 8.25 kg/cm²
